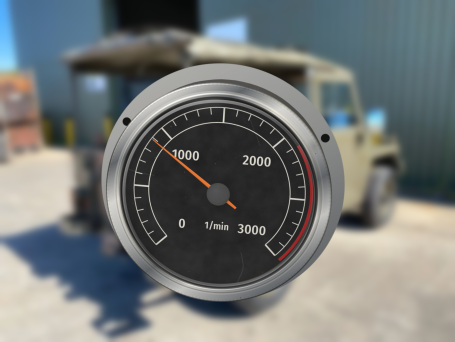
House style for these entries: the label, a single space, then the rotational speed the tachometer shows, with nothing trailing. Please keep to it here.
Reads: 900 rpm
